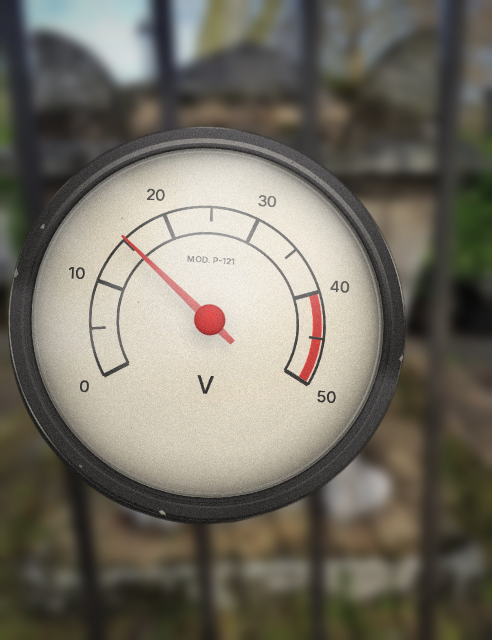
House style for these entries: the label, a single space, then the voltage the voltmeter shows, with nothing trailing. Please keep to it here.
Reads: 15 V
